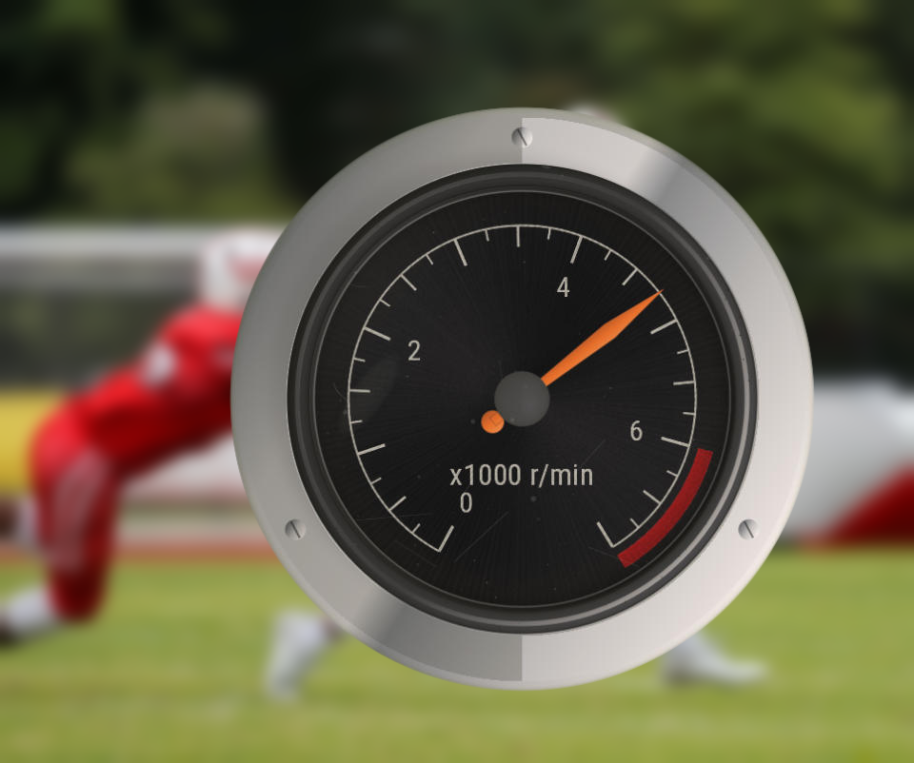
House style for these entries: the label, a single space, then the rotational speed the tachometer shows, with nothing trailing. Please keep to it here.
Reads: 4750 rpm
